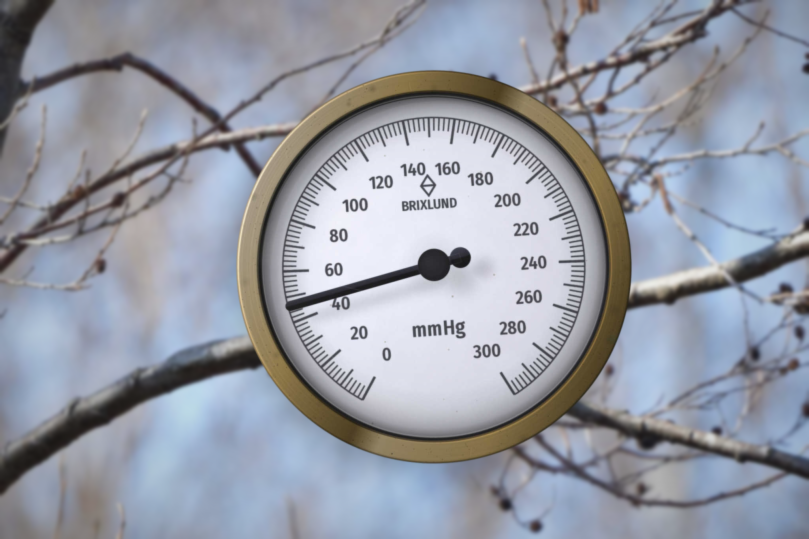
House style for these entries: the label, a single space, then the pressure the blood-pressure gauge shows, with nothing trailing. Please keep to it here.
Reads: 46 mmHg
